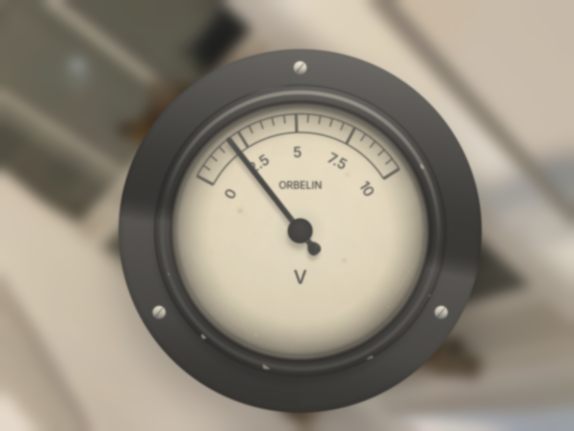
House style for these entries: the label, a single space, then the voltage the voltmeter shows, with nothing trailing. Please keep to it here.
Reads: 2 V
